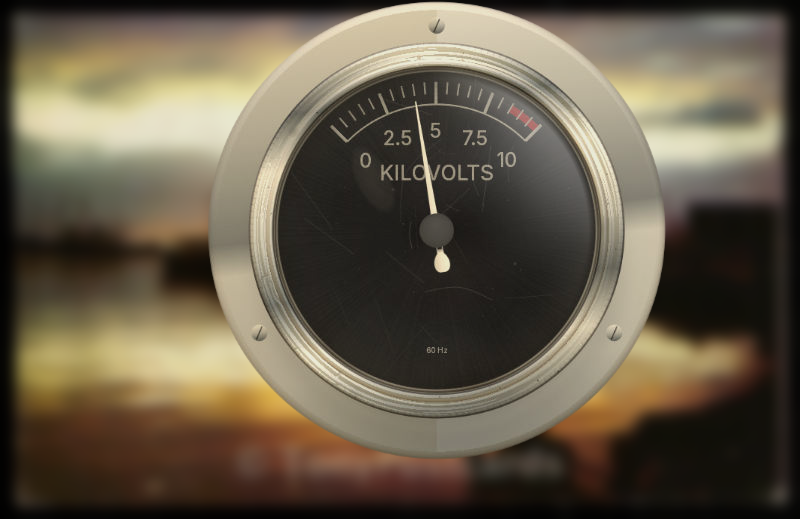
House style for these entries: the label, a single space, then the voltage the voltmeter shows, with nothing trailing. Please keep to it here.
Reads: 4 kV
